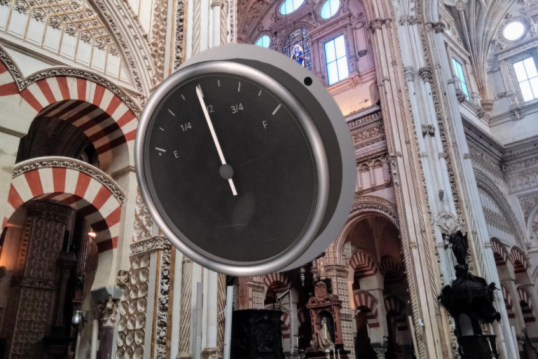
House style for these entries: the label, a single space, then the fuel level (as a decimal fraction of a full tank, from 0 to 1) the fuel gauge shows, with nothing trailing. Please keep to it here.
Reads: 0.5
